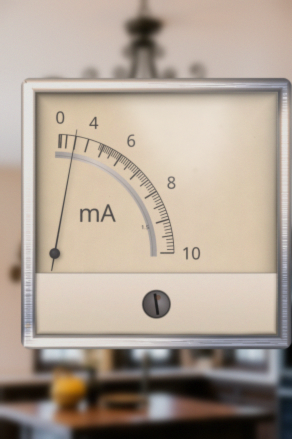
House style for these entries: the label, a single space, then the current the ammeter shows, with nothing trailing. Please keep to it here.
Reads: 3 mA
